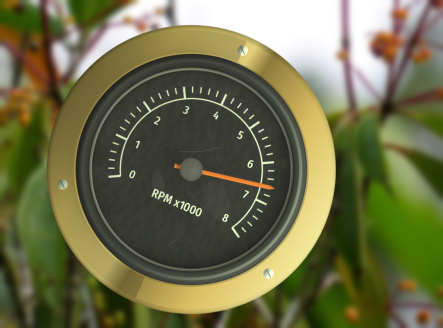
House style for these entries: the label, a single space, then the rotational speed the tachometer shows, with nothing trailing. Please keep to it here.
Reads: 6600 rpm
